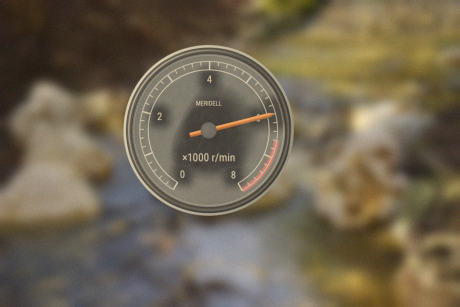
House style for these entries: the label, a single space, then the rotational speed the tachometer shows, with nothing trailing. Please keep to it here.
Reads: 6000 rpm
